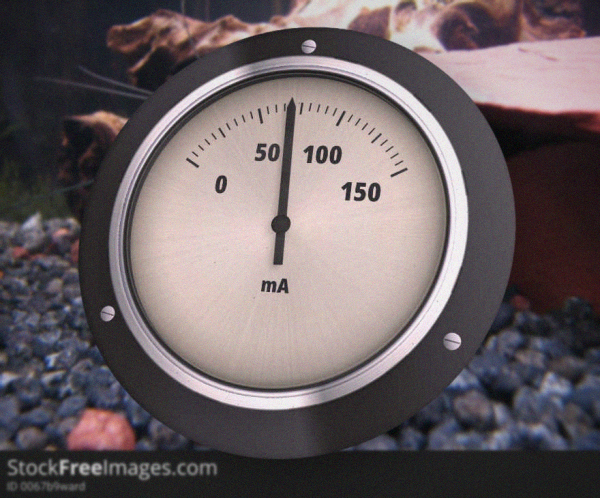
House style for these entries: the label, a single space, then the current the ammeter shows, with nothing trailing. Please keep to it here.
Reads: 70 mA
